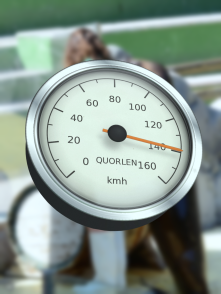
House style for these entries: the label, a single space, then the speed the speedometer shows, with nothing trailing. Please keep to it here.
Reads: 140 km/h
